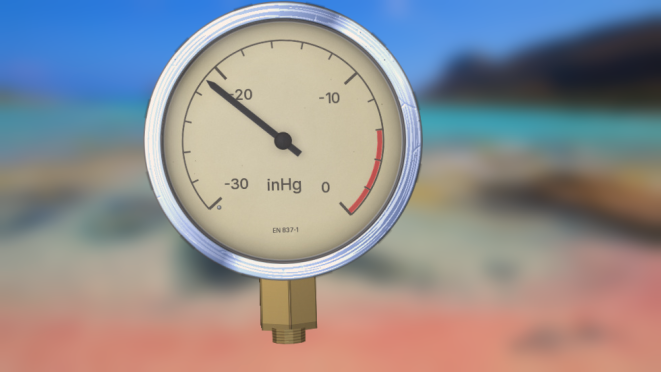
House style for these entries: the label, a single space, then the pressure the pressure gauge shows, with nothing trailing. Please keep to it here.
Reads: -21 inHg
